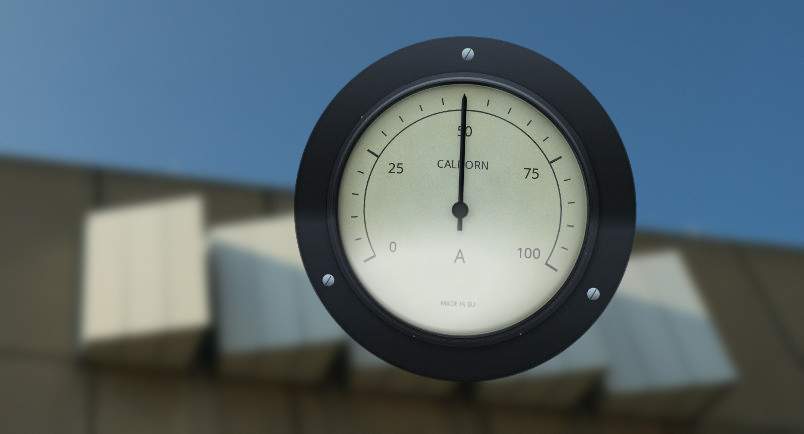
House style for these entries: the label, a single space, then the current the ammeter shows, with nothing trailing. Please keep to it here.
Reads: 50 A
